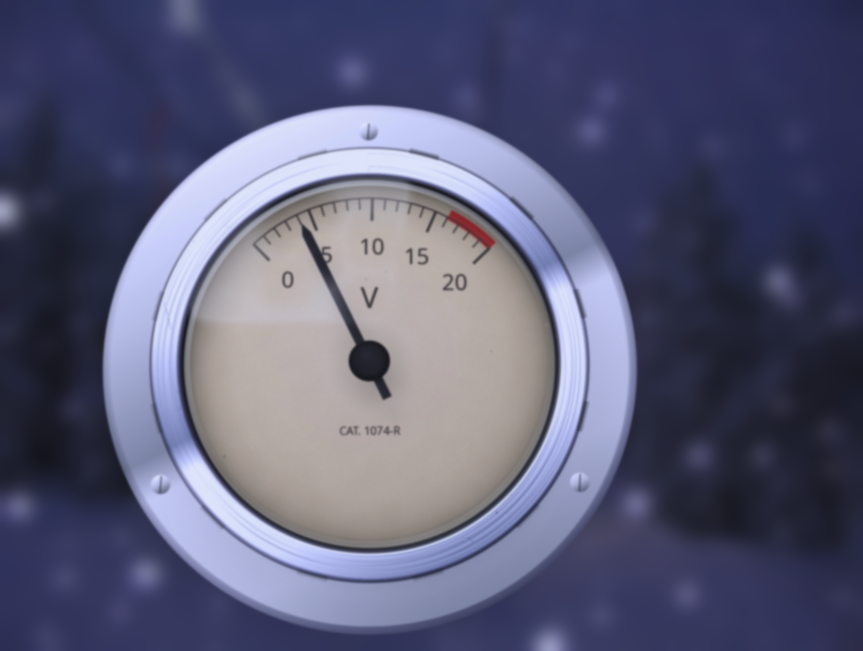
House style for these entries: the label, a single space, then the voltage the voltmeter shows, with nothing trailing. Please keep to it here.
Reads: 4 V
